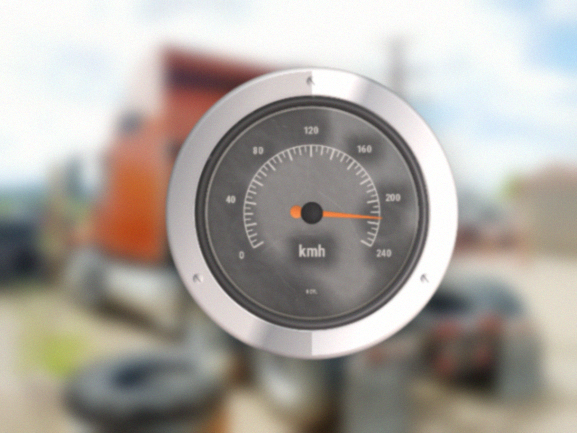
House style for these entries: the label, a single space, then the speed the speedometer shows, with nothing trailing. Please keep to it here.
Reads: 215 km/h
